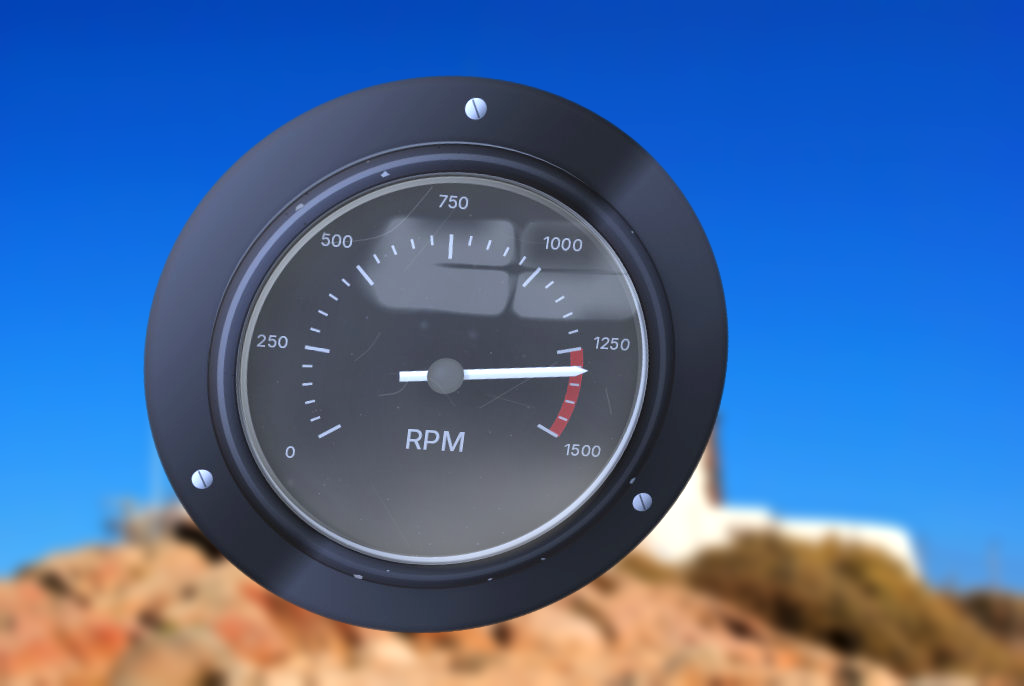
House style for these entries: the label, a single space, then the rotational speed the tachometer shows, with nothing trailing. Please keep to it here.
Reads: 1300 rpm
